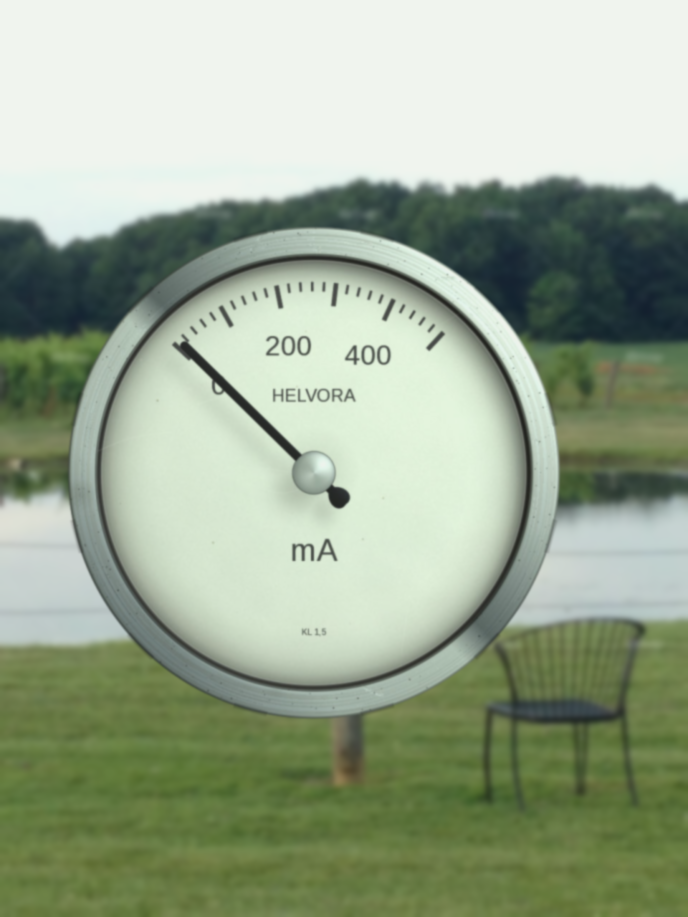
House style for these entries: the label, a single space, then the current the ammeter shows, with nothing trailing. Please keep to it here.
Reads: 10 mA
